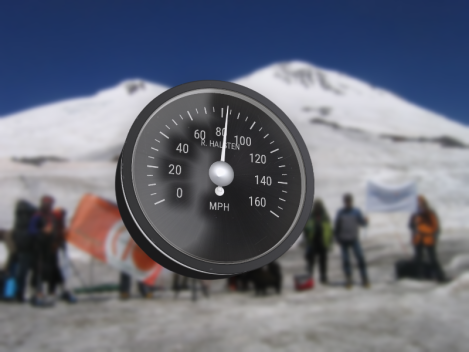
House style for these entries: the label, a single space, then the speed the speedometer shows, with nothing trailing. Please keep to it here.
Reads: 82.5 mph
